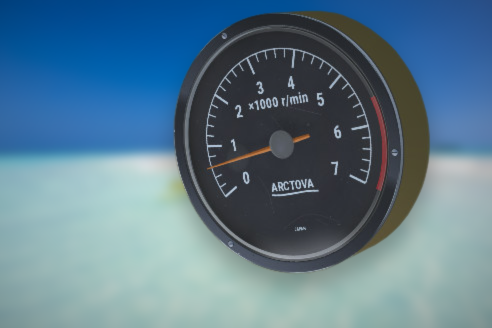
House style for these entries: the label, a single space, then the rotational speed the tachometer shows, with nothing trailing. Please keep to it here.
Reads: 600 rpm
